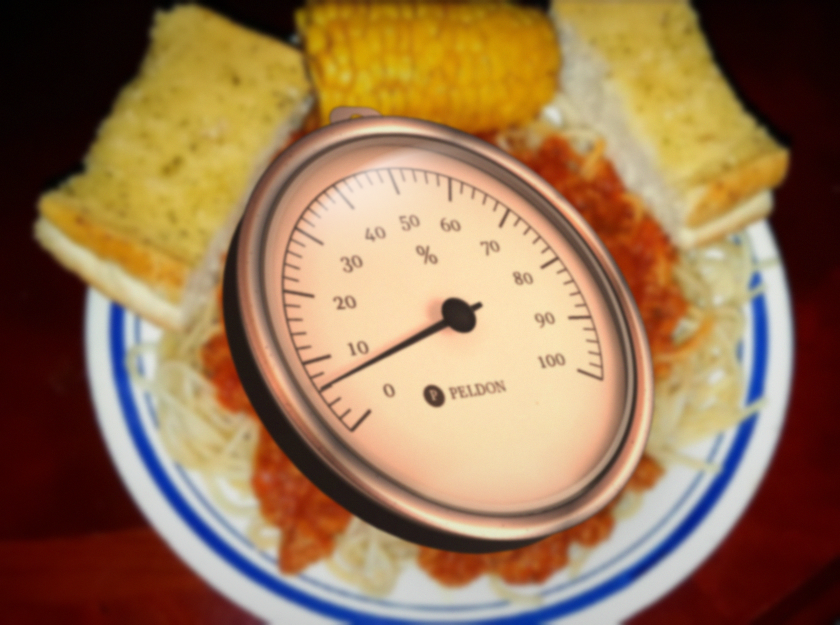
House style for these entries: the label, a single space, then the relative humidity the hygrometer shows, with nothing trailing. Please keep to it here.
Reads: 6 %
